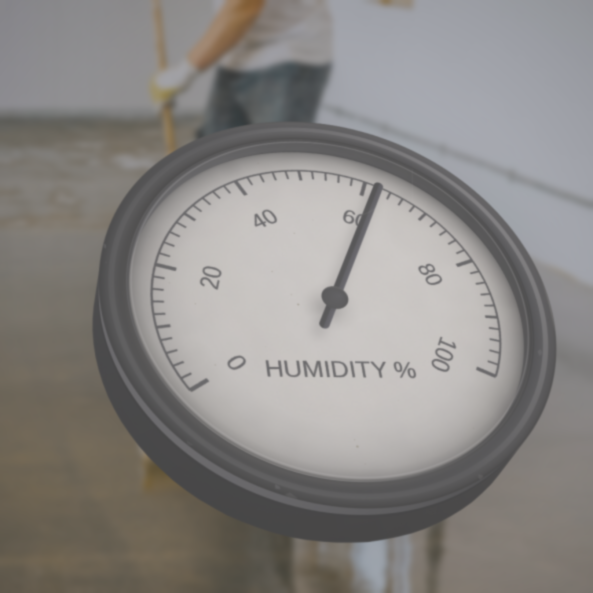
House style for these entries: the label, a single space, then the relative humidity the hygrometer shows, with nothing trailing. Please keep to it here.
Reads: 62 %
